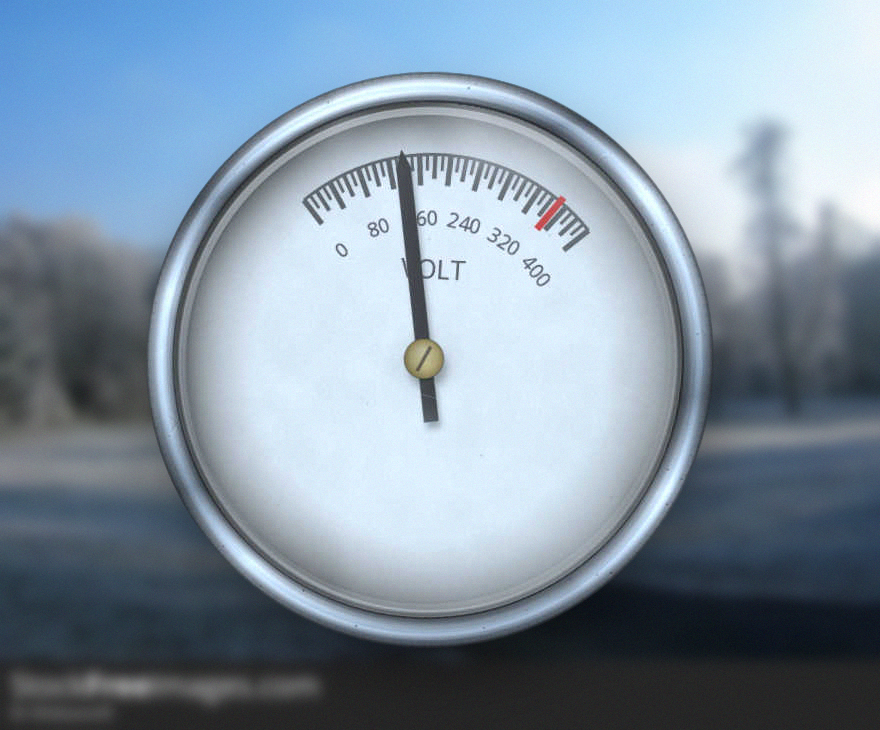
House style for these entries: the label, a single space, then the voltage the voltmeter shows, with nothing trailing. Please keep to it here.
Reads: 140 V
